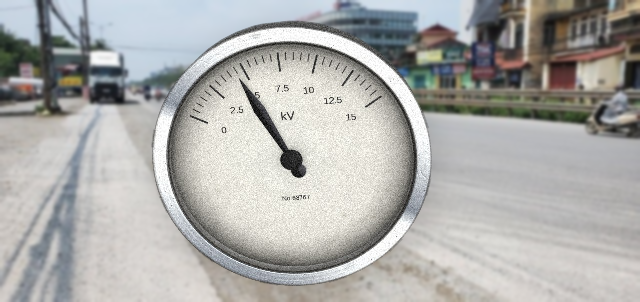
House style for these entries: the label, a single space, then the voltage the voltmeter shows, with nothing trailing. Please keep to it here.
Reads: 4.5 kV
